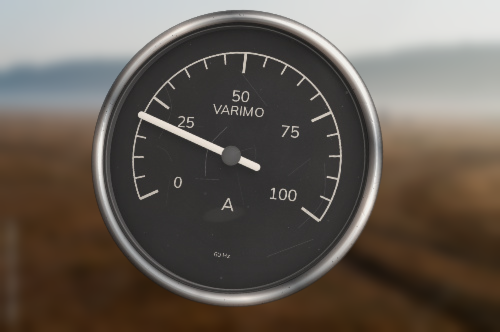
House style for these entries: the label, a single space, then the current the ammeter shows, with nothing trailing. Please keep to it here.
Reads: 20 A
